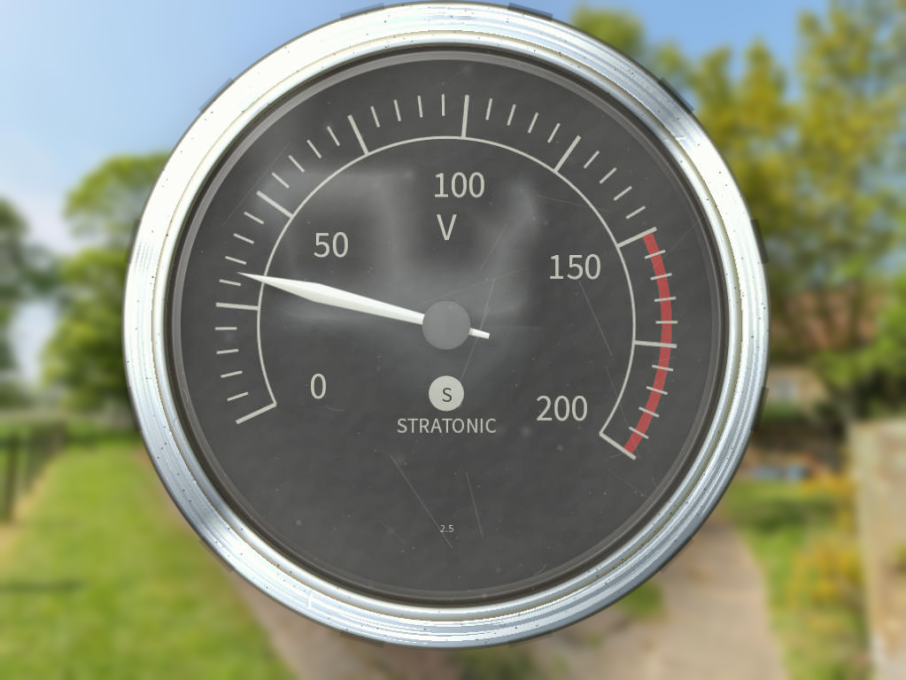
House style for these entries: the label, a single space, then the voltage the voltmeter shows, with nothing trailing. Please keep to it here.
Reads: 32.5 V
